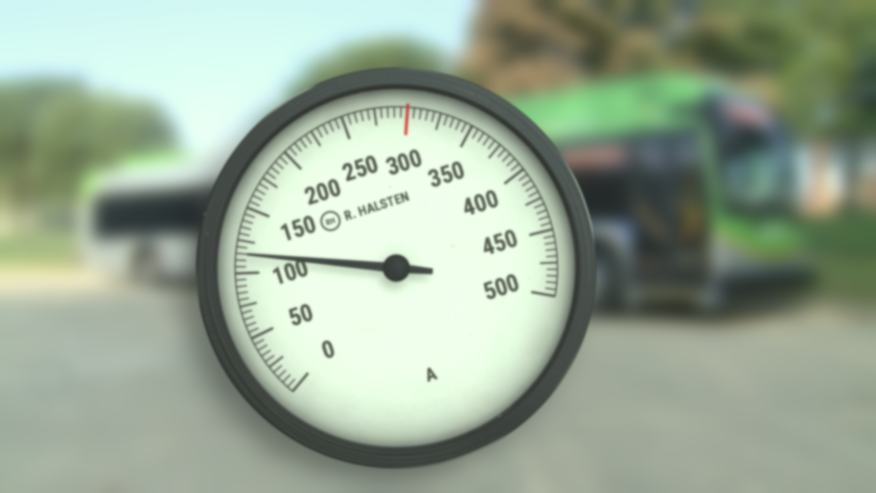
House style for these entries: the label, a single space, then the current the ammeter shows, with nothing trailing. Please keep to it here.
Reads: 115 A
